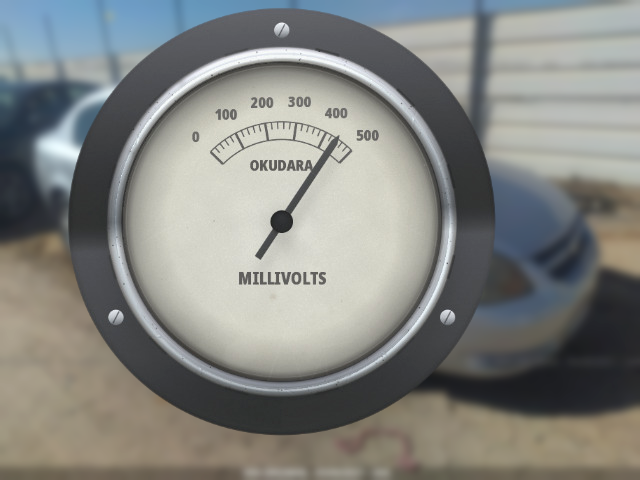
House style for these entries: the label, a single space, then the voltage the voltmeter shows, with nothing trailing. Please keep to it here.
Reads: 440 mV
